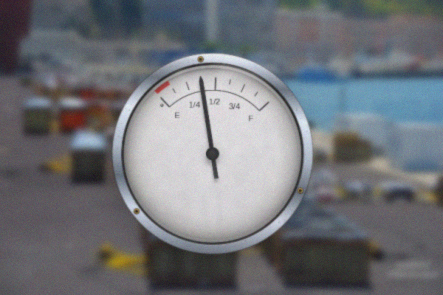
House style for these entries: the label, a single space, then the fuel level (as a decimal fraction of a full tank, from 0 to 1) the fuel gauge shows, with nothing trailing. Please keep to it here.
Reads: 0.375
